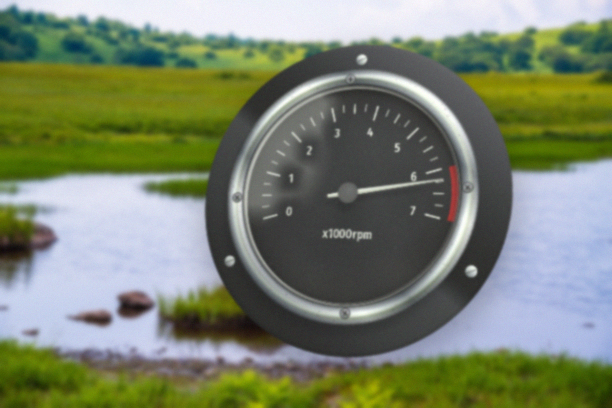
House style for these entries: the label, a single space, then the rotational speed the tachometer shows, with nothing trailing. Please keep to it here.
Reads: 6250 rpm
